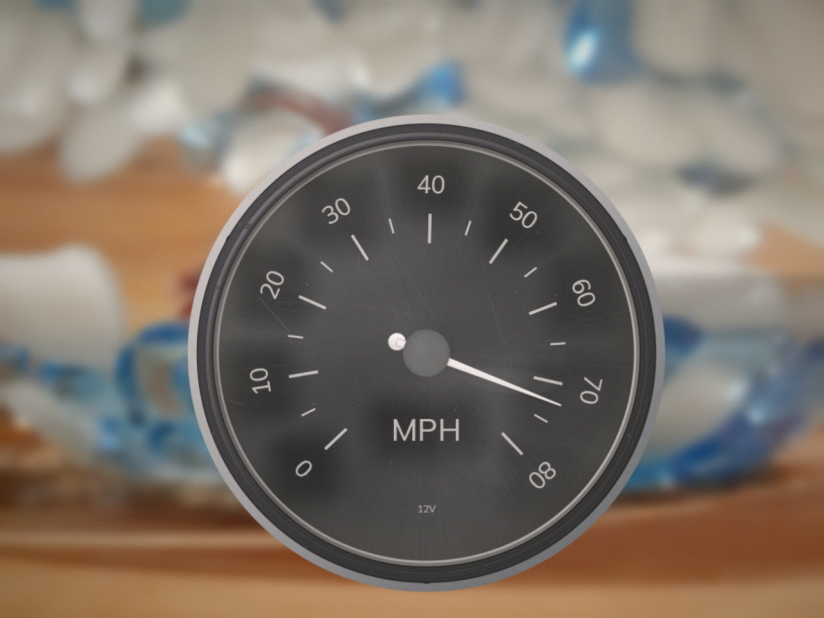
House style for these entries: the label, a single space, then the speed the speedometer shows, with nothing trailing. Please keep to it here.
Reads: 72.5 mph
